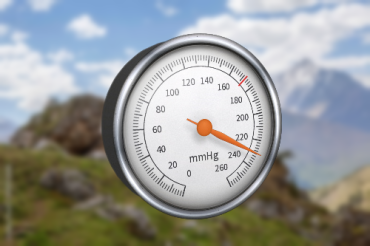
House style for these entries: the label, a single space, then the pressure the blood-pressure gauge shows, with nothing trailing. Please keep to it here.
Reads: 230 mmHg
